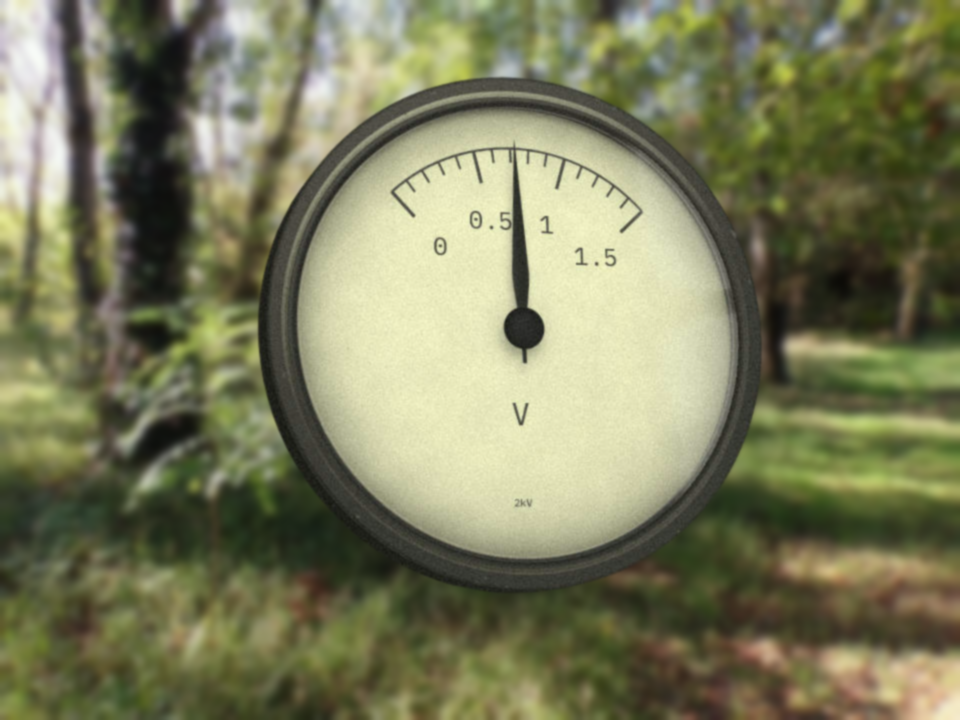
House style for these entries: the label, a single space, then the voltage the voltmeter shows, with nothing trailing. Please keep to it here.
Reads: 0.7 V
